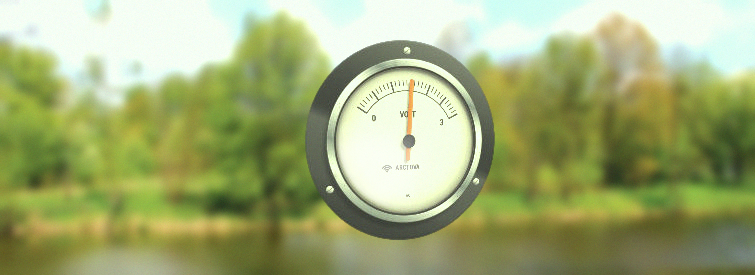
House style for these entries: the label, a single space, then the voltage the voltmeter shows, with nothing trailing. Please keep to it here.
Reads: 1.5 V
